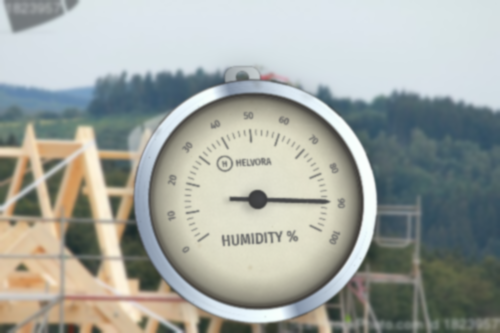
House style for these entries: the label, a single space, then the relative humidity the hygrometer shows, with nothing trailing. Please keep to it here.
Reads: 90 %
